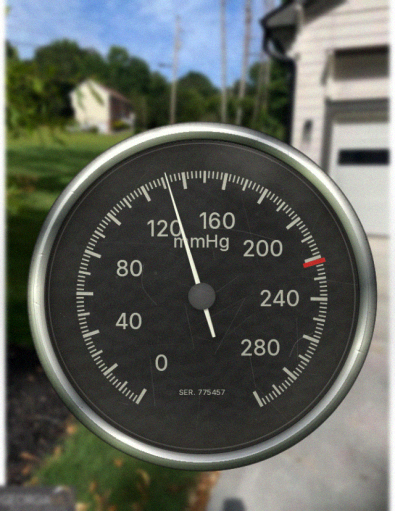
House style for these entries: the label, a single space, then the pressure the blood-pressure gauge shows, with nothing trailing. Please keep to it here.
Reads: 132 mmHg
